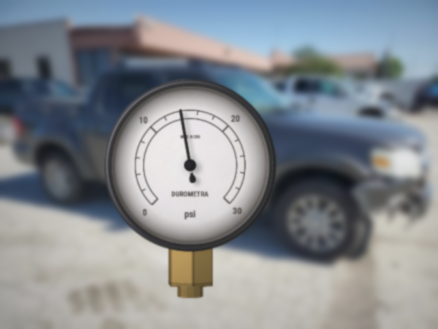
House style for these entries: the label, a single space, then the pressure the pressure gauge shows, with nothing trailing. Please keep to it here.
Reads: 14 psi
